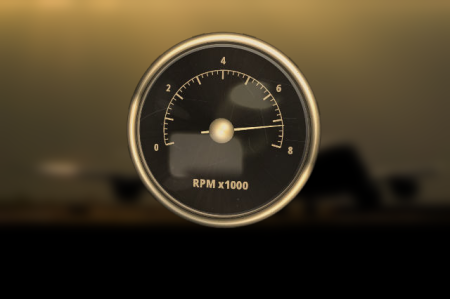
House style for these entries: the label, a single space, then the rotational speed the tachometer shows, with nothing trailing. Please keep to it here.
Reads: 7200 rpm
